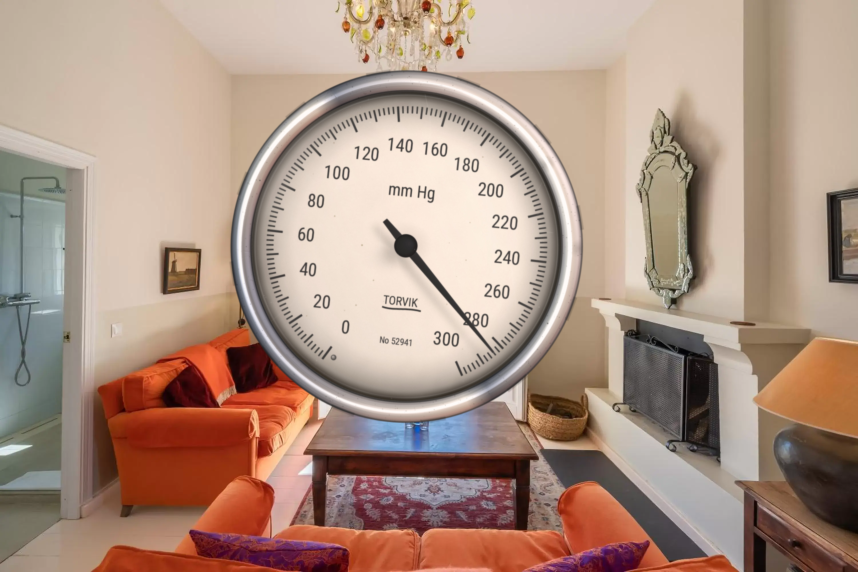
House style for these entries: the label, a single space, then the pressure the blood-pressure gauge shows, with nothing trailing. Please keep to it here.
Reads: 284 mmHg
